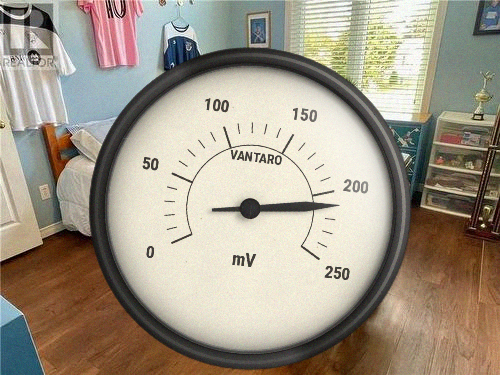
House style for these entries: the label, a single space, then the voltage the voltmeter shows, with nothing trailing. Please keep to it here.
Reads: 210 mV
